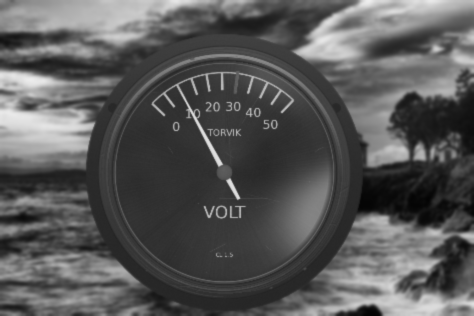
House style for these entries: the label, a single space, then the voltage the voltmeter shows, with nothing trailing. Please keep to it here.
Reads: 10 V
